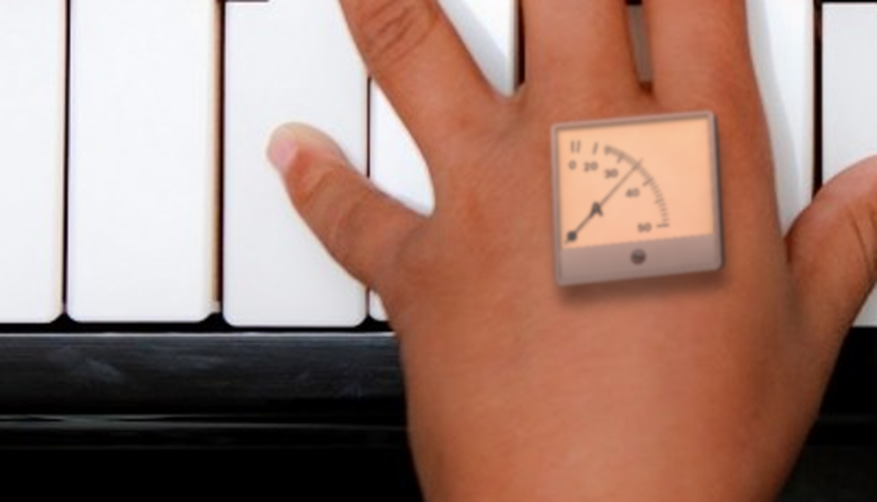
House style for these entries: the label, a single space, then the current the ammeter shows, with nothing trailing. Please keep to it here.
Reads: 35 A
